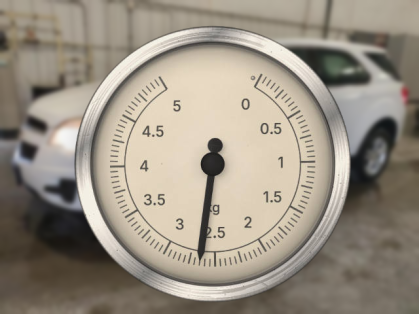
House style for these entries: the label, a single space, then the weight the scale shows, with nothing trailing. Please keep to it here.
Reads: 2.65 kg
